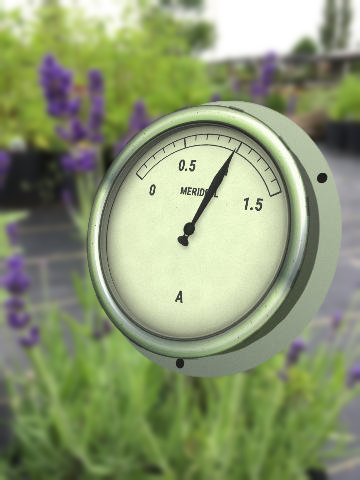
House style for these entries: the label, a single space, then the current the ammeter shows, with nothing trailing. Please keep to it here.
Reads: 1 A
